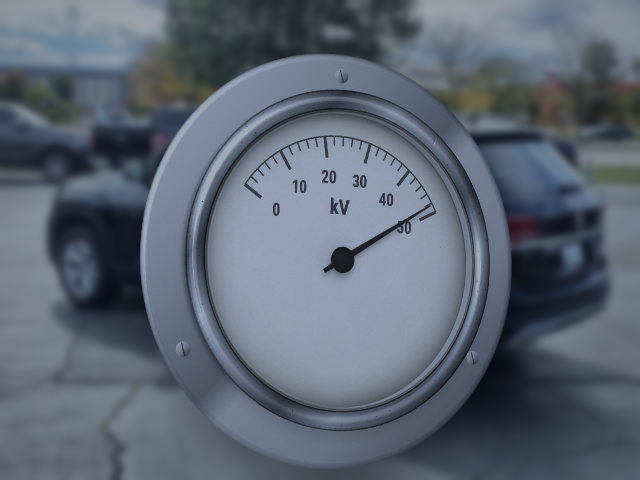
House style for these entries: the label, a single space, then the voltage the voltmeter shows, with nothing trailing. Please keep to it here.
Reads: 48 kV
